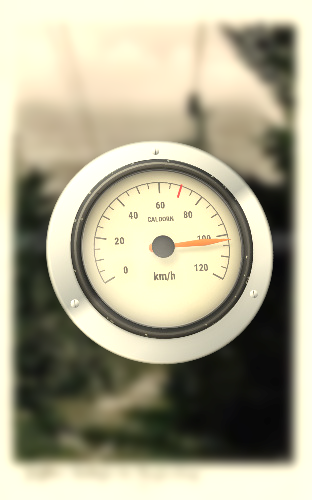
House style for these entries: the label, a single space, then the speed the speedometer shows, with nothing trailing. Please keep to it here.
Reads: 102.5 km/h
